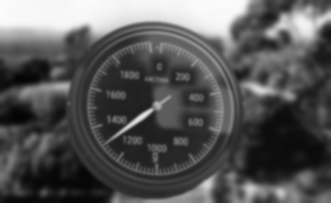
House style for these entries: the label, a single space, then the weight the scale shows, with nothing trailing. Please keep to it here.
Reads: 1300 g
